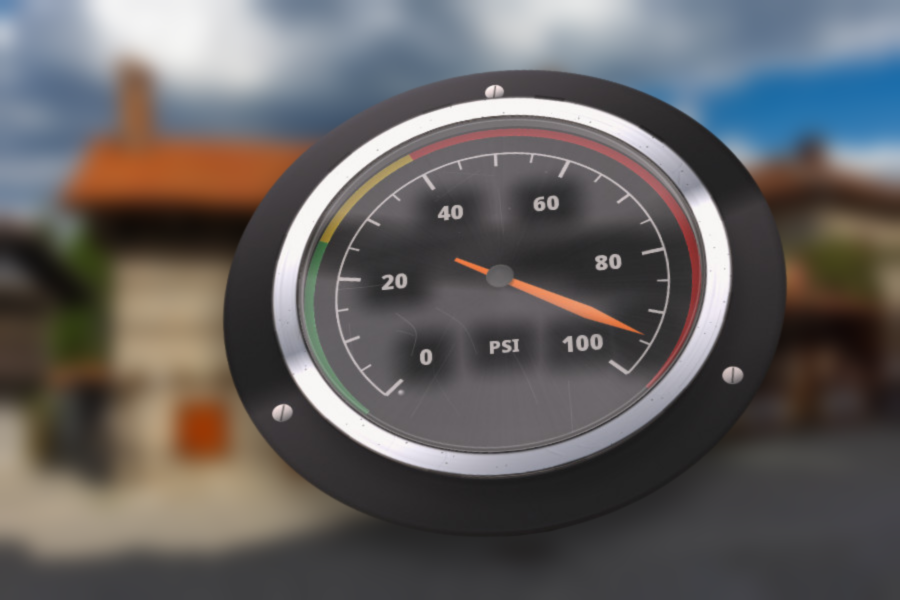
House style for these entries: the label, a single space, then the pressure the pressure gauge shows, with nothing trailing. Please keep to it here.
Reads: 95 psi
